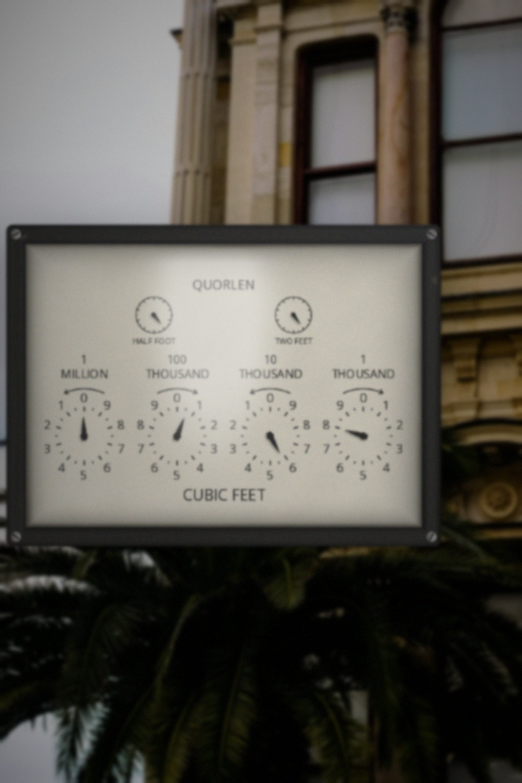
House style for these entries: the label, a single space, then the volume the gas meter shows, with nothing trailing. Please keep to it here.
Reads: 5800 ft³
